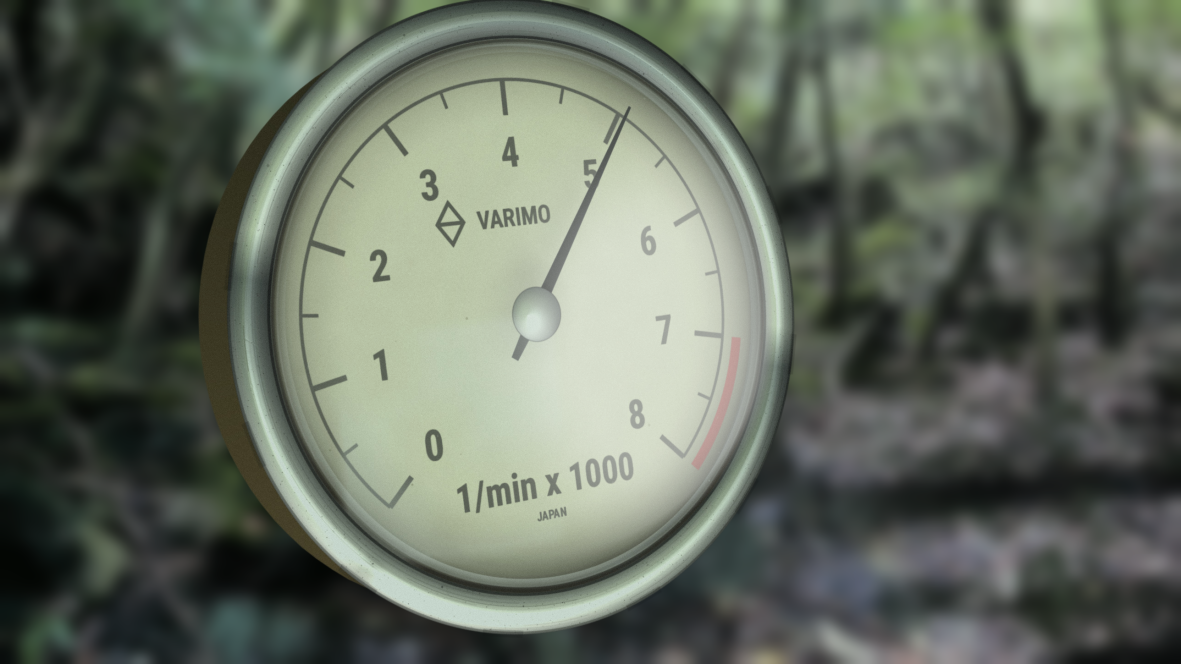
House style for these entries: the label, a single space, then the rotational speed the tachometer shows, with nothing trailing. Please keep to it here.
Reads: 5000 rpm
